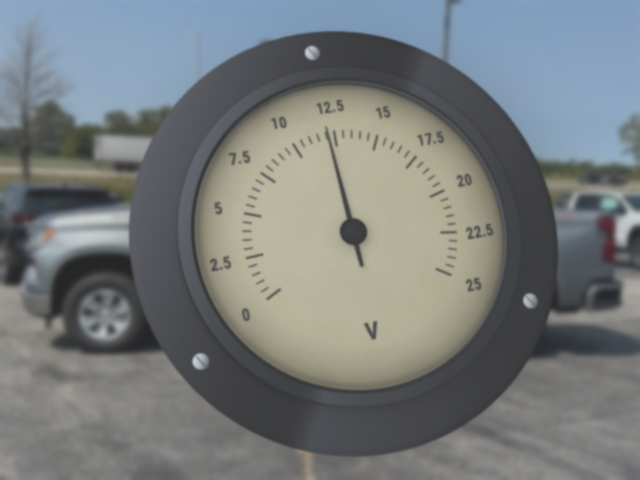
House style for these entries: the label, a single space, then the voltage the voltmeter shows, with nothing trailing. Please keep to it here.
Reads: 12 V
